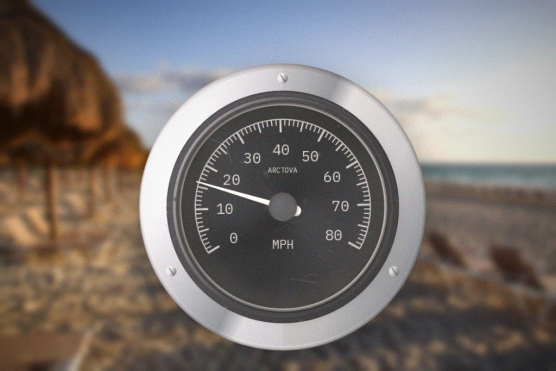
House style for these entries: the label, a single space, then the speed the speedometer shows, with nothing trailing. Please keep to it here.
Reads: 16 mph
